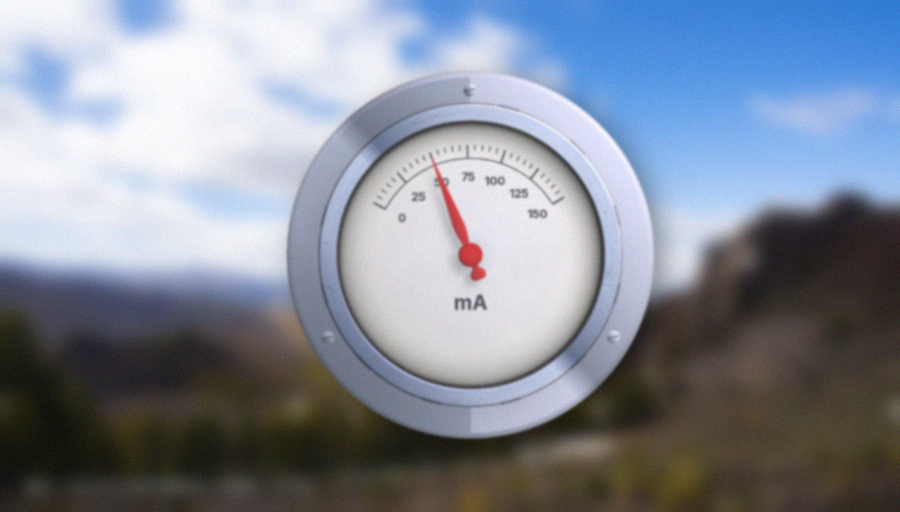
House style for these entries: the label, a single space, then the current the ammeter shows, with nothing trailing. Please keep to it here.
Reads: 50 mA
